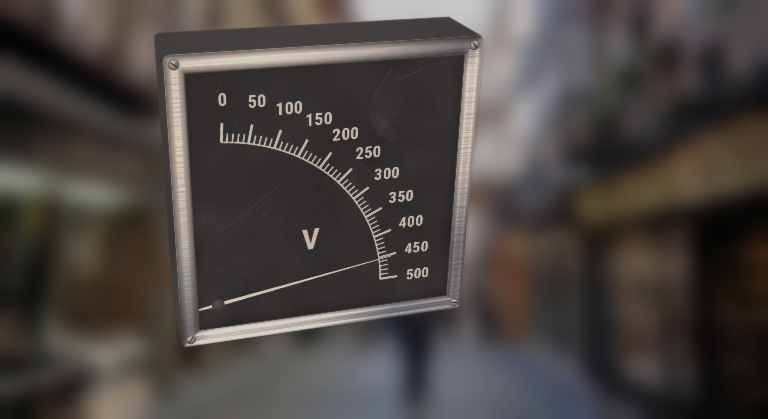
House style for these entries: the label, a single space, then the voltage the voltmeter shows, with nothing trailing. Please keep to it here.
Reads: 450 V
